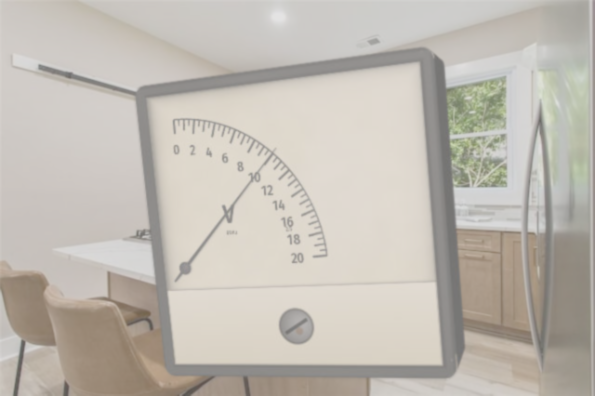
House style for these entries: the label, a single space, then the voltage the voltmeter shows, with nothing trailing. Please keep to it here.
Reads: 10 V
